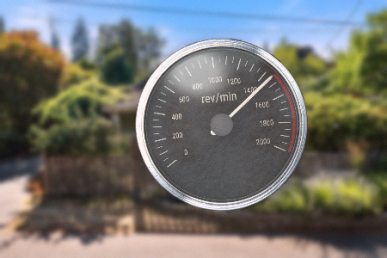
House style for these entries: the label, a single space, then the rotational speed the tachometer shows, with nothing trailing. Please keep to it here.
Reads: 1450 rpm
